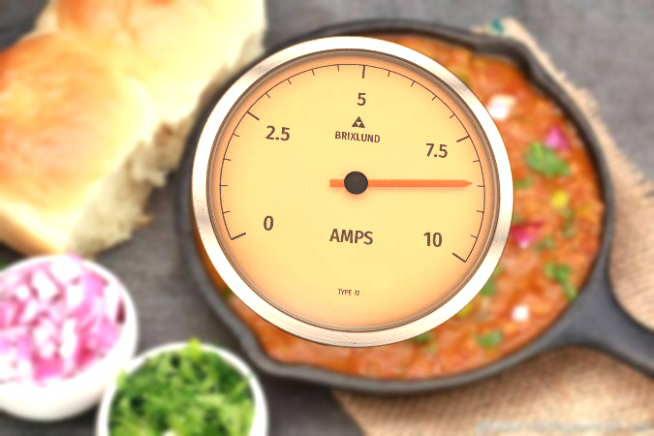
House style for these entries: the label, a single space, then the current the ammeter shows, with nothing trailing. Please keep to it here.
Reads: 8.5 A
